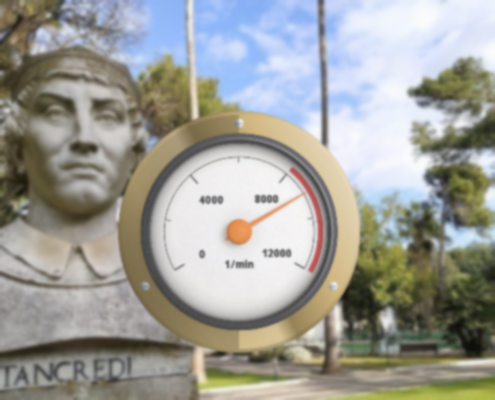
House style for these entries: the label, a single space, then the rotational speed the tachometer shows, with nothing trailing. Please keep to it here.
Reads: 9000 rpm
